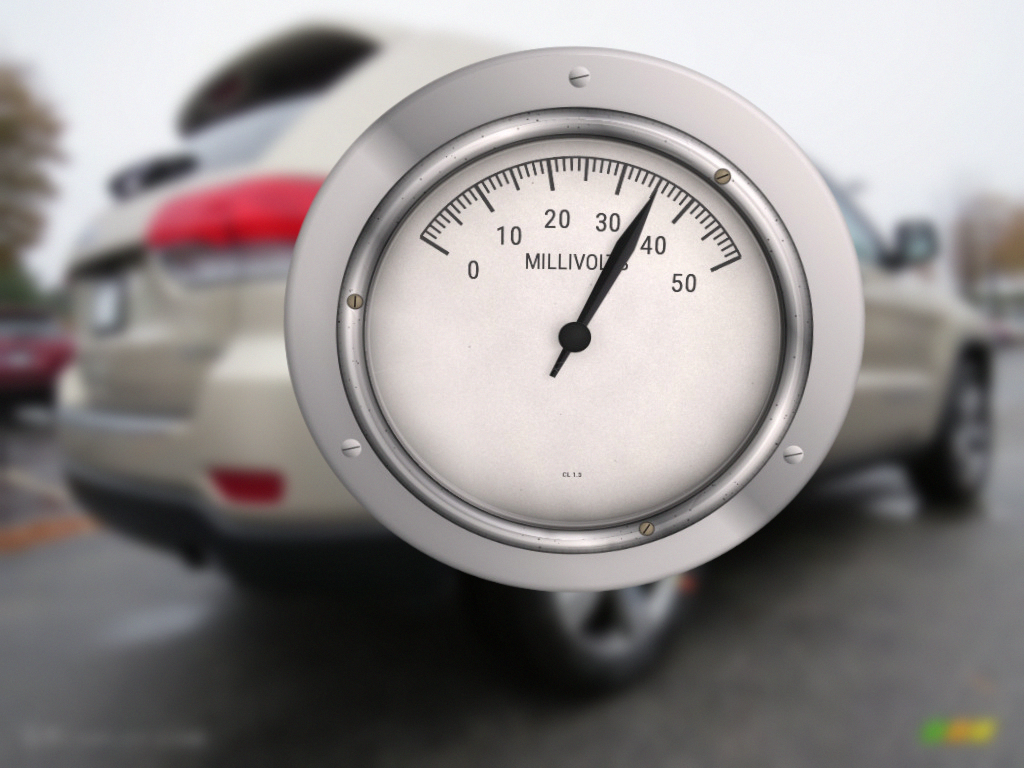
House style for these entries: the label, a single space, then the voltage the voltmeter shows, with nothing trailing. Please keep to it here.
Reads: 35 mV
